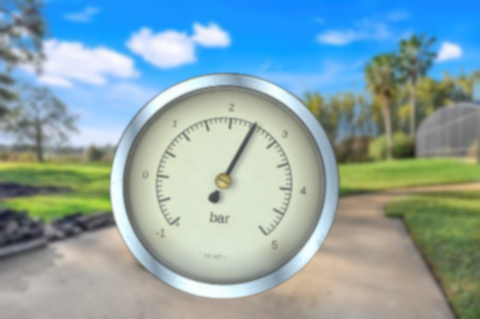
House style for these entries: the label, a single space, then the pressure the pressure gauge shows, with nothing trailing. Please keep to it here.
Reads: 2.5 bar
